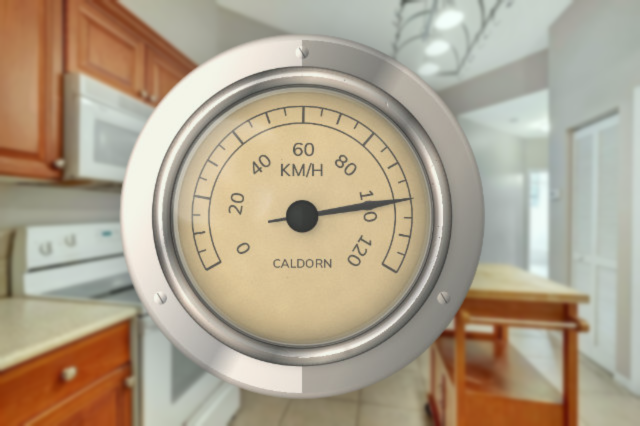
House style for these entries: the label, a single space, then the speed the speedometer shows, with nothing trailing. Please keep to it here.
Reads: 100 km/h
